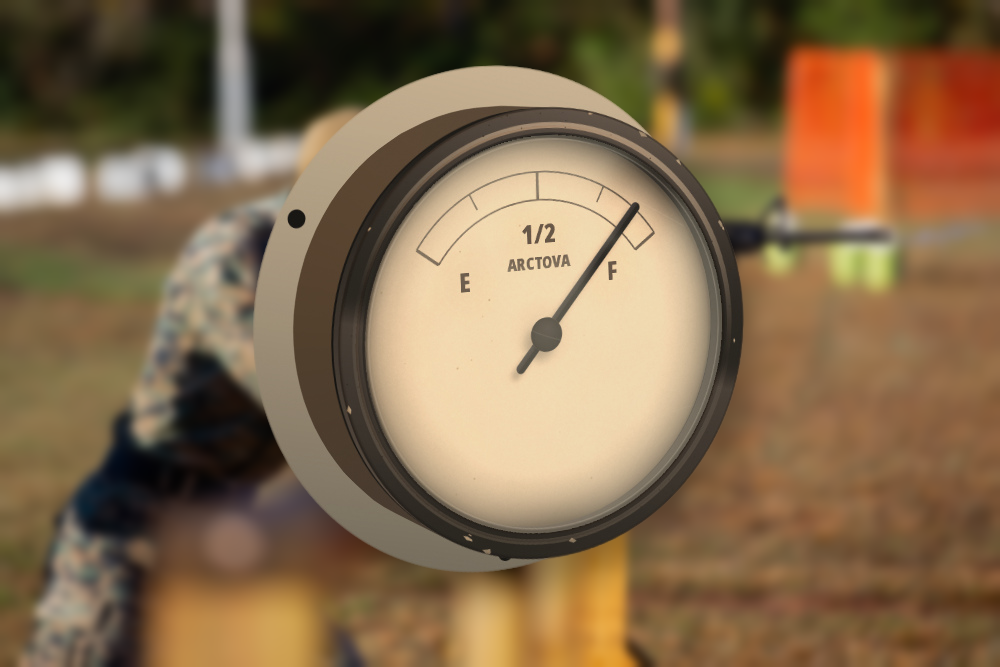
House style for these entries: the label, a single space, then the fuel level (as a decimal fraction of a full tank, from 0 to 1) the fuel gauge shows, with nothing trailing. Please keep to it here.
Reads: 0.875
